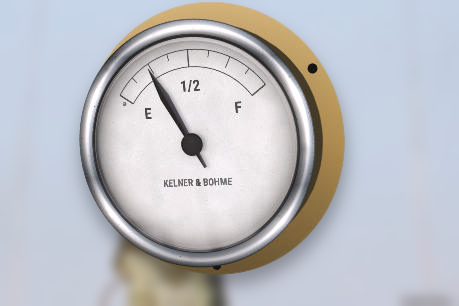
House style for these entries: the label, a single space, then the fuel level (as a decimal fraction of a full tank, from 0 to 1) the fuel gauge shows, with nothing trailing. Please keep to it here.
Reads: 0.25
